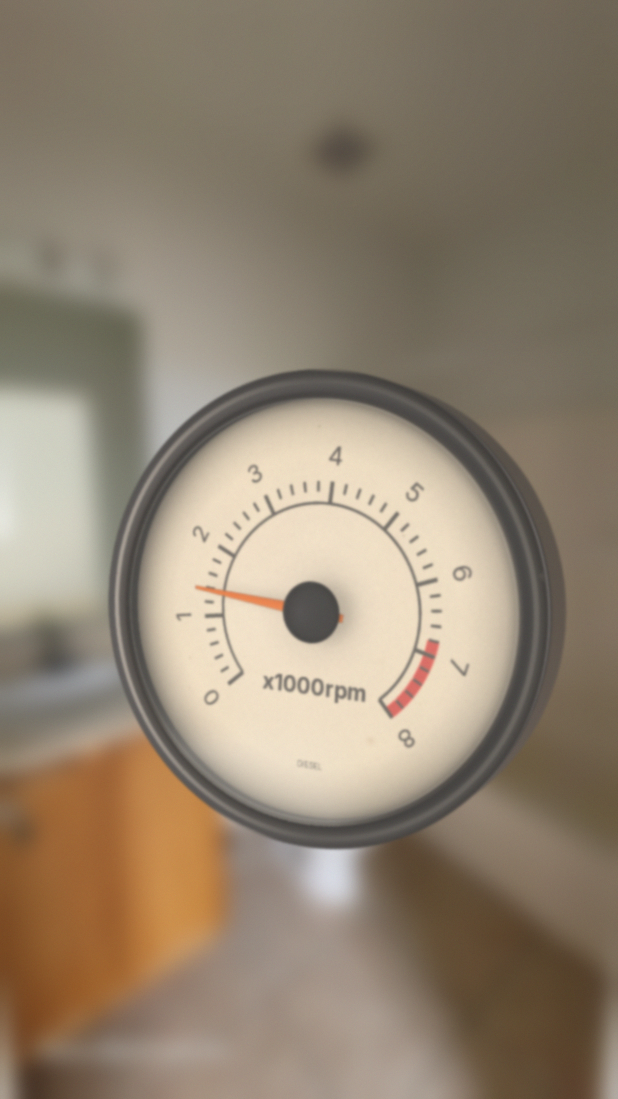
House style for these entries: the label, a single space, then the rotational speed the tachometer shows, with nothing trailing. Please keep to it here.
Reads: 1400 rpm
